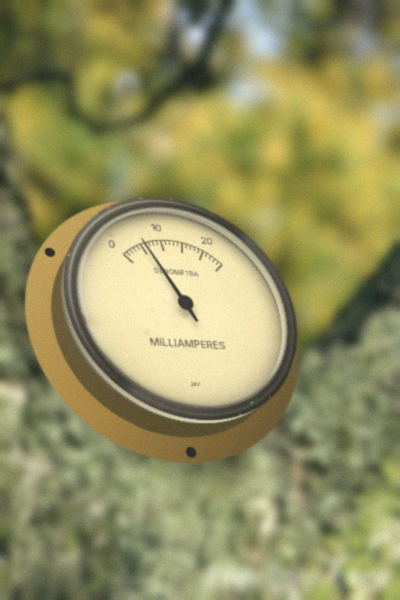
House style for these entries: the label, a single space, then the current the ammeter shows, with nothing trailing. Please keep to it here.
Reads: 5 mA
